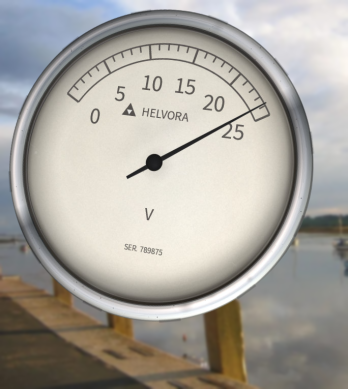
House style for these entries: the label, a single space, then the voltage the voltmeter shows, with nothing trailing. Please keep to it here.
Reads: 24 V
